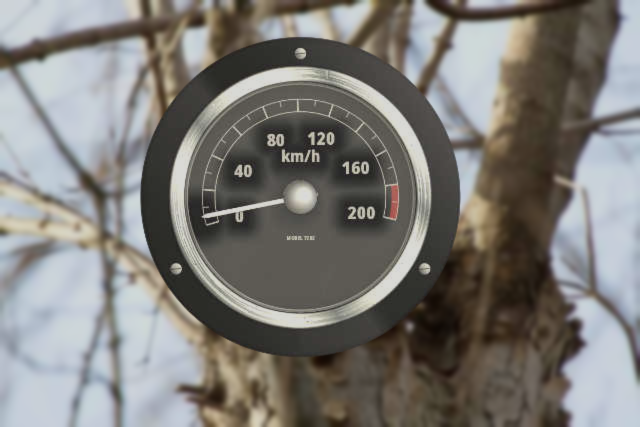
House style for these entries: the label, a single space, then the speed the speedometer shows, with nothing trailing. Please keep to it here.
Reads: 5 km/h
